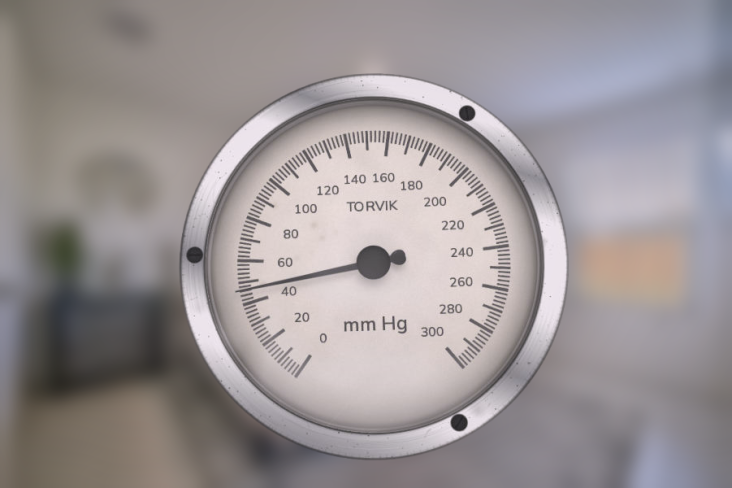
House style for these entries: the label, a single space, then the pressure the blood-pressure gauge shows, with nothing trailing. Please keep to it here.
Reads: 46 mmHg
